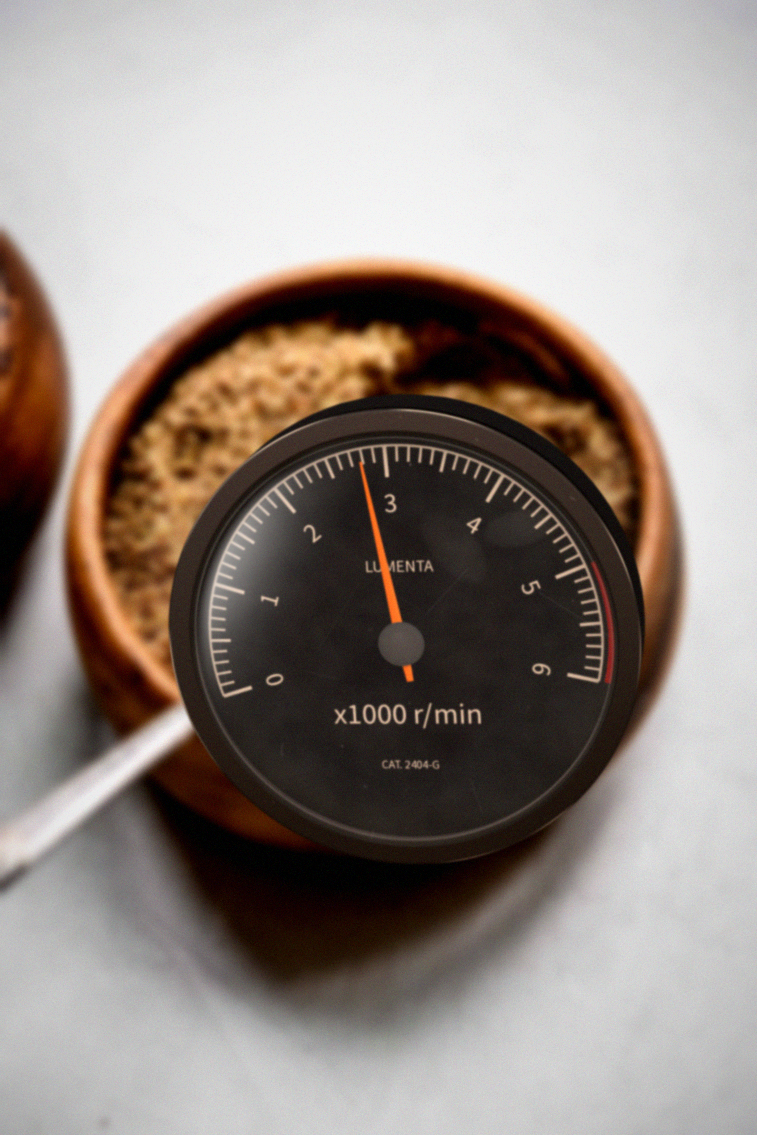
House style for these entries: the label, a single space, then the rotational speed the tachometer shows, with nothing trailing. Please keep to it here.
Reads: 2800 rpm
